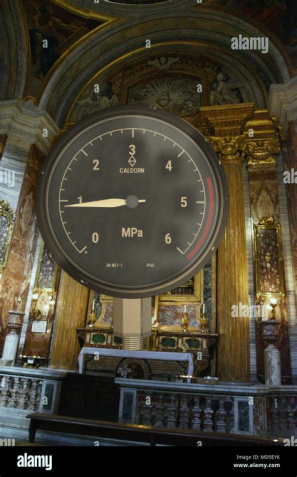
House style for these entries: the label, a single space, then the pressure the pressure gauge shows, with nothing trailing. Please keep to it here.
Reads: 0.9 MPa
